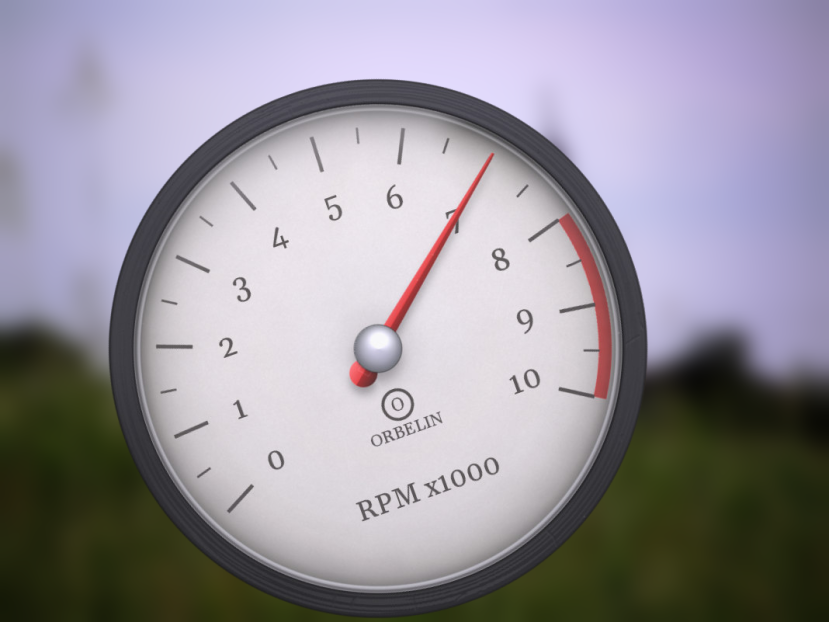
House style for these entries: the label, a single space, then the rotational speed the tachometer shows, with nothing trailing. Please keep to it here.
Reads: 7000 rpm
